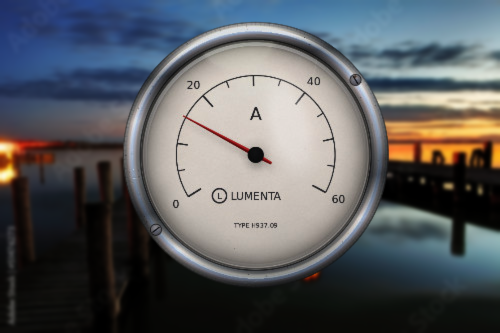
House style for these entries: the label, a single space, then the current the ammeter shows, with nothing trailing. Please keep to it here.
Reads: 15 A
